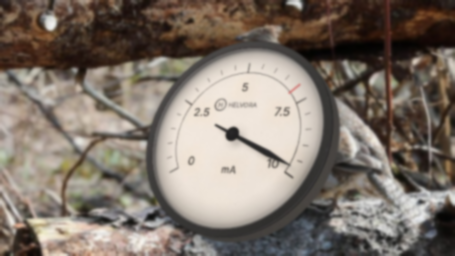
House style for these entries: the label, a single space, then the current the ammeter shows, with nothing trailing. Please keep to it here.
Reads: 9.75 mA
